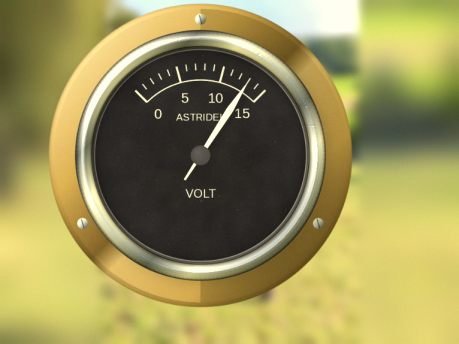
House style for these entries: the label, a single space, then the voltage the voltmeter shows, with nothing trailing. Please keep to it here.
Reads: 13 V
